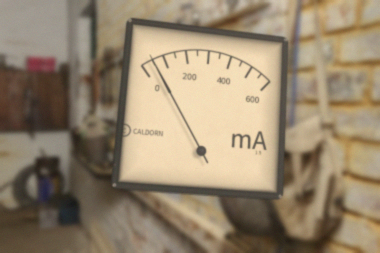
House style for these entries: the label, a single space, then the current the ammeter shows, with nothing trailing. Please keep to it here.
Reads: 50 mA
